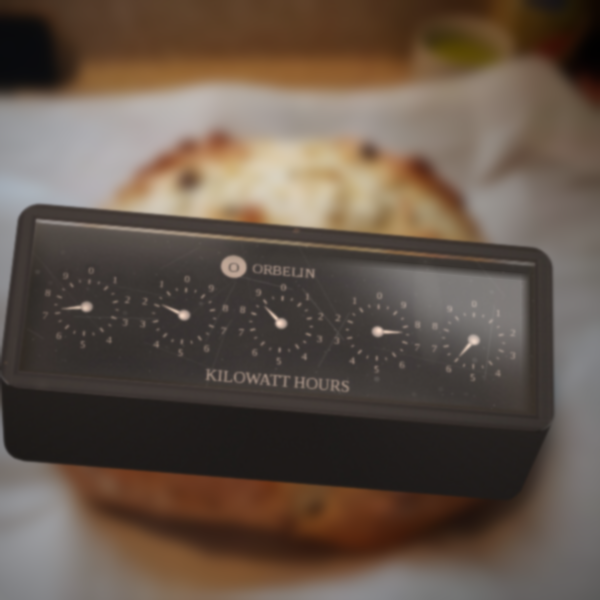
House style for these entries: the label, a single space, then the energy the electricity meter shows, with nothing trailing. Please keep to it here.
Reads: 71876 kWh
